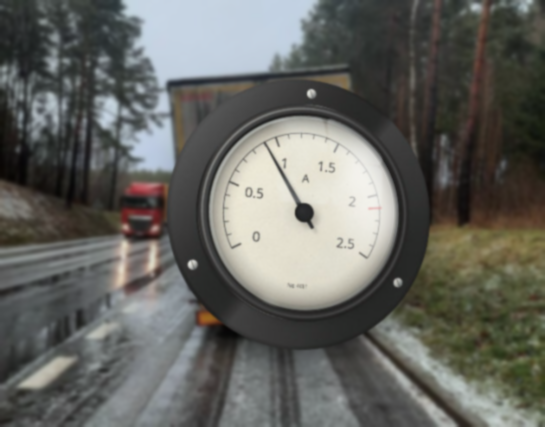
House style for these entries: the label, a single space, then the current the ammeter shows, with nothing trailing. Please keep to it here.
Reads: 0.9 A
